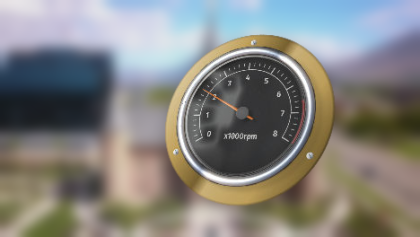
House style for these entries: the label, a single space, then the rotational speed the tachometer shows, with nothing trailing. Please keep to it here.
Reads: 2000 rpm
